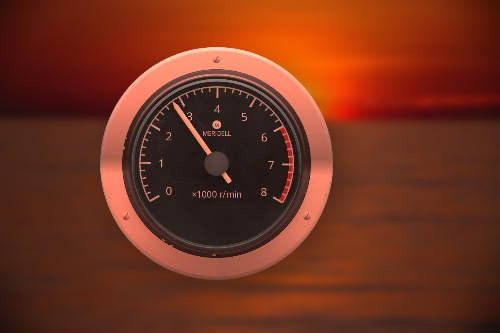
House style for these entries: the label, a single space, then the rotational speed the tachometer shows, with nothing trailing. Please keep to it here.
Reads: 2800 rpm
